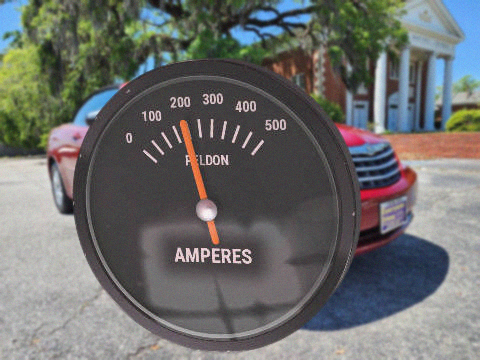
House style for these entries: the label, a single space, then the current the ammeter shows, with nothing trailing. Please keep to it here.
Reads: 200 A
